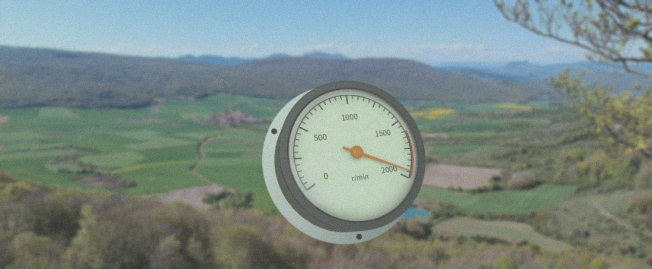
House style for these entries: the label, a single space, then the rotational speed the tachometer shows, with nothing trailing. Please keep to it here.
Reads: 1950 rpm
